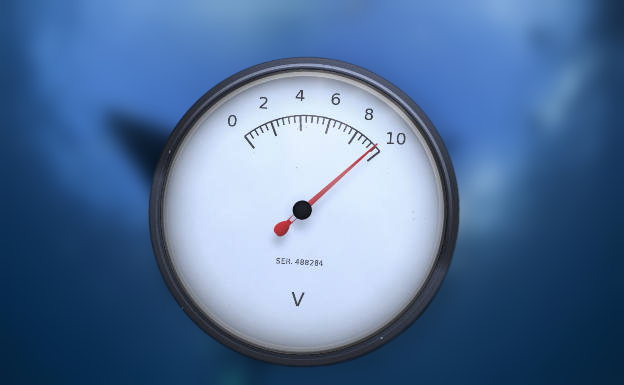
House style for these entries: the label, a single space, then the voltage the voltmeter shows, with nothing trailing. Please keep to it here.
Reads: 9.6 V
